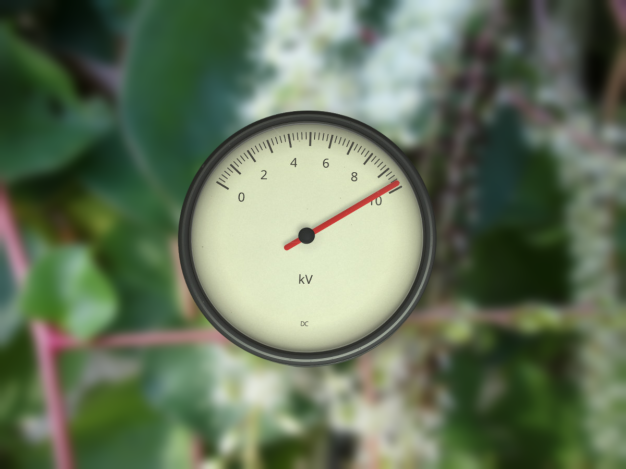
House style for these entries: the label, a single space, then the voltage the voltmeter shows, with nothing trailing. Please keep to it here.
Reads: 9.8 kV
